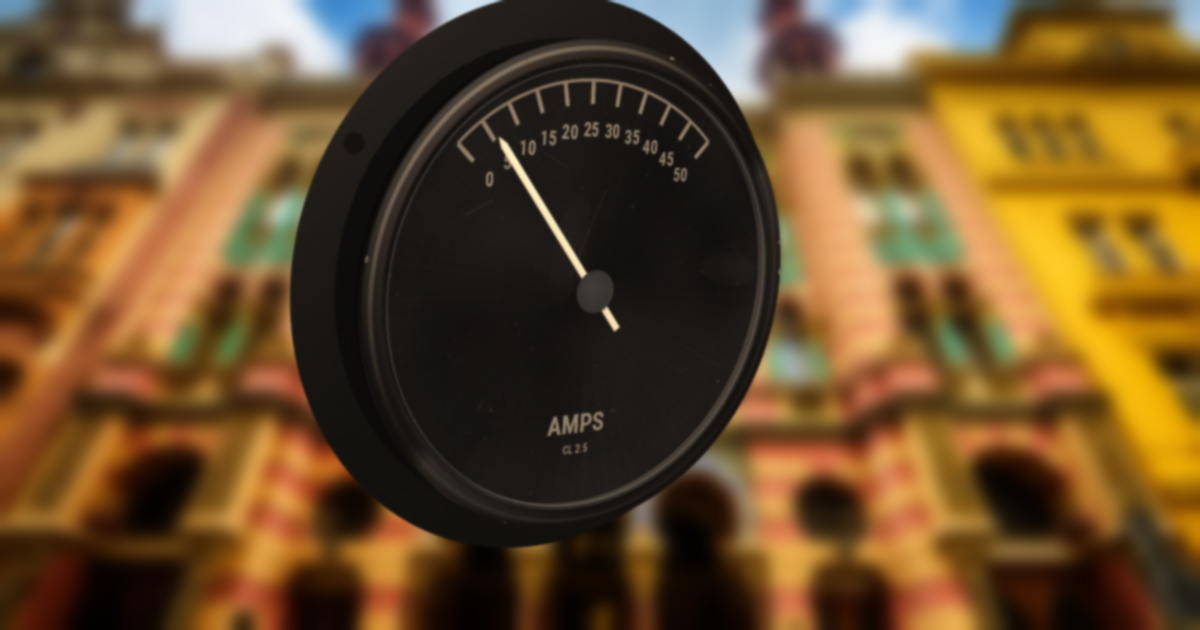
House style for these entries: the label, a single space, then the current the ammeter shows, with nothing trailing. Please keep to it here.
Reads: 5 A
